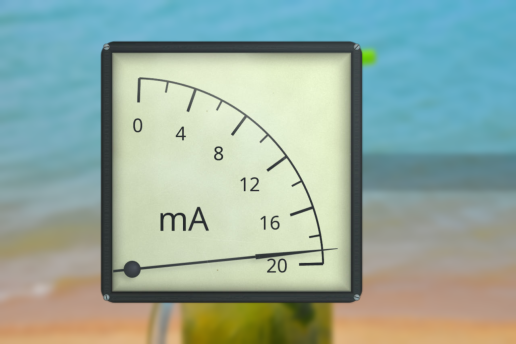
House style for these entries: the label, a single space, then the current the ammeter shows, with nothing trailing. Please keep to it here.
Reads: 19 mA
